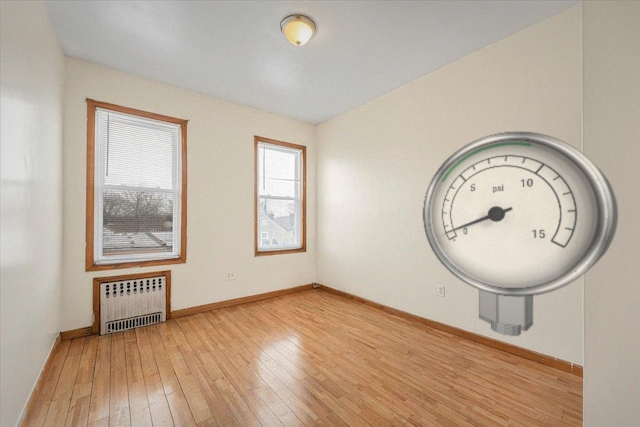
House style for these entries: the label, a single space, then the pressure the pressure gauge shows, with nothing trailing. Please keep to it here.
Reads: 0.5 psi
